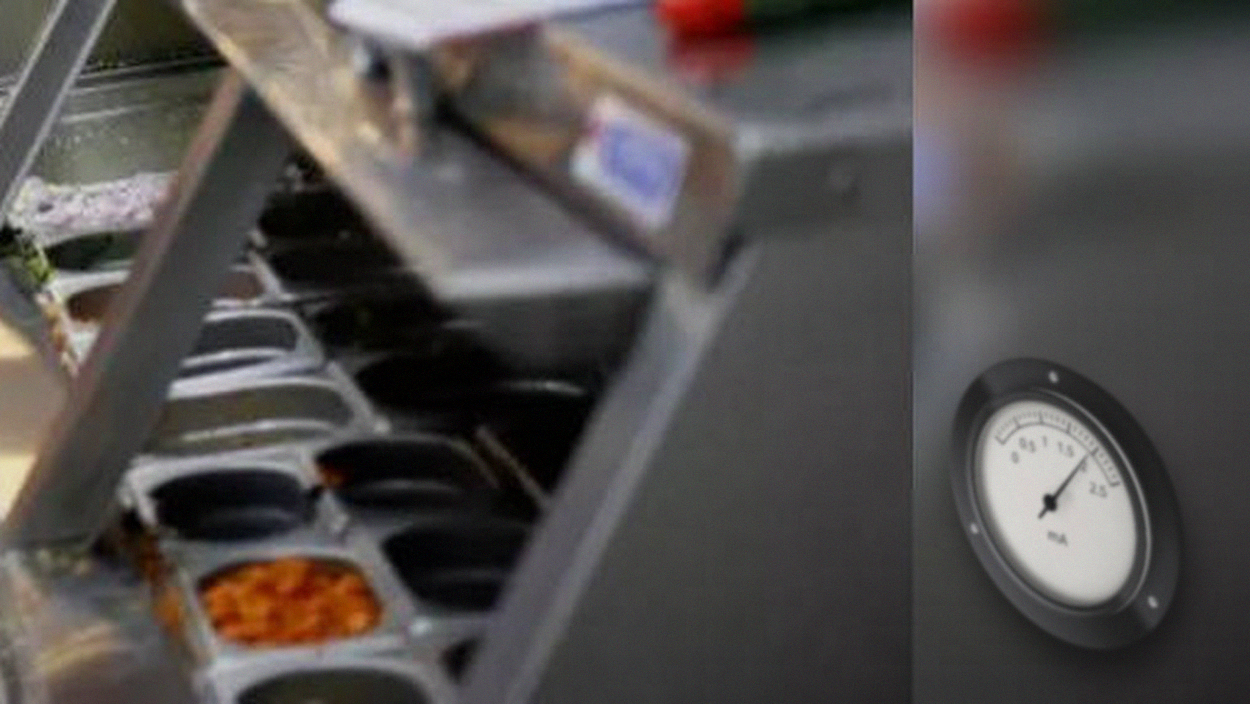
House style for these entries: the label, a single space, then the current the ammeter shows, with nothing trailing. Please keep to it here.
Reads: 2 mA
